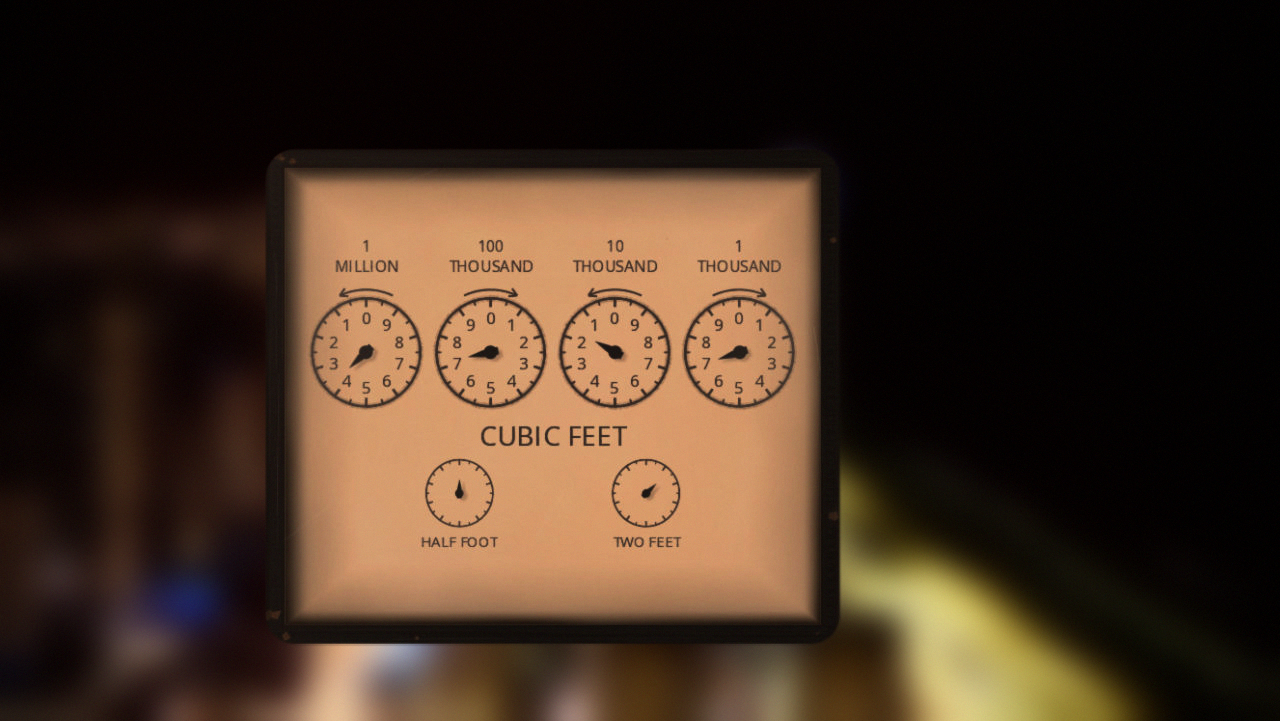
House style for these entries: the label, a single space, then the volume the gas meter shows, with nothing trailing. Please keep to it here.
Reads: 371700 ft³
